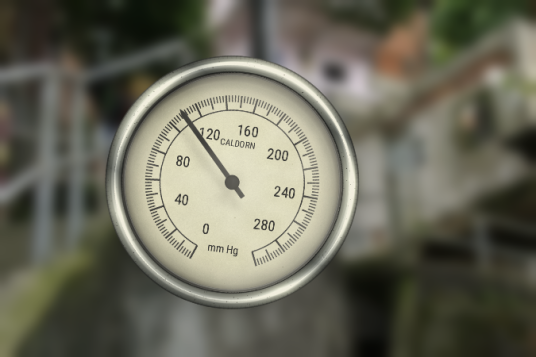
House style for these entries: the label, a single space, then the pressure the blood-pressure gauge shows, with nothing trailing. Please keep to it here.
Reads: 110 mmHg
